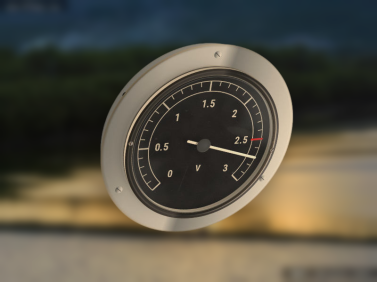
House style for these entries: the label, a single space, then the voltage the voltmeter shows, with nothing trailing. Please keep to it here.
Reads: 2.7 V
